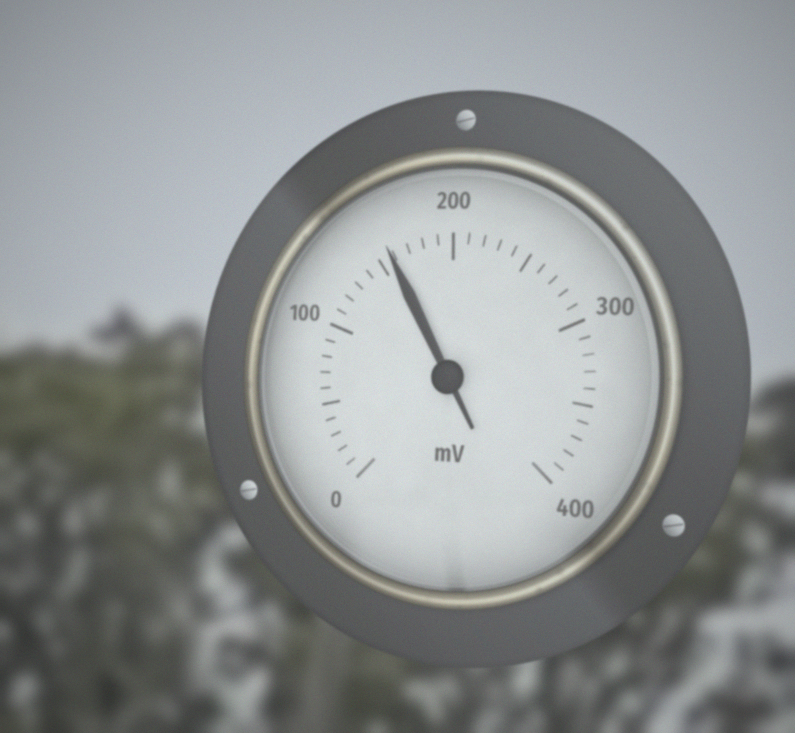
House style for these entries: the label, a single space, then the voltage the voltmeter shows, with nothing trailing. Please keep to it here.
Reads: 160 mV
